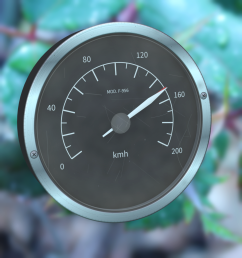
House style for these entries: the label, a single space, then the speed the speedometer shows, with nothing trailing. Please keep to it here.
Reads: 150 km/h
